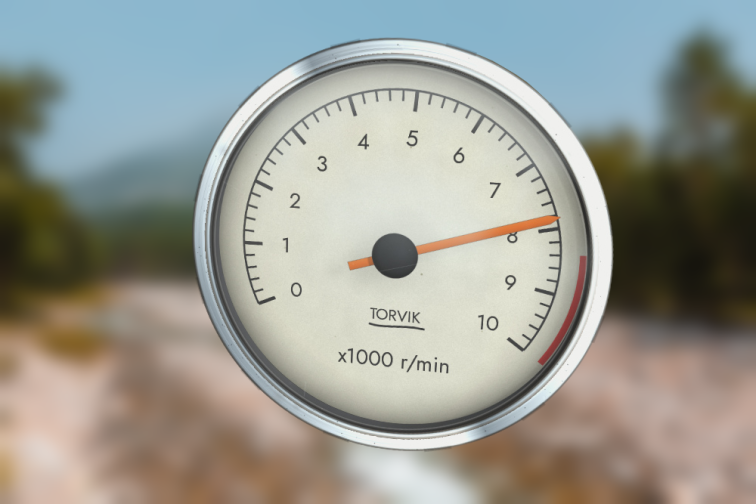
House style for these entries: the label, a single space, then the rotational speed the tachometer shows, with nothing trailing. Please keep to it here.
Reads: 7800 rpm
